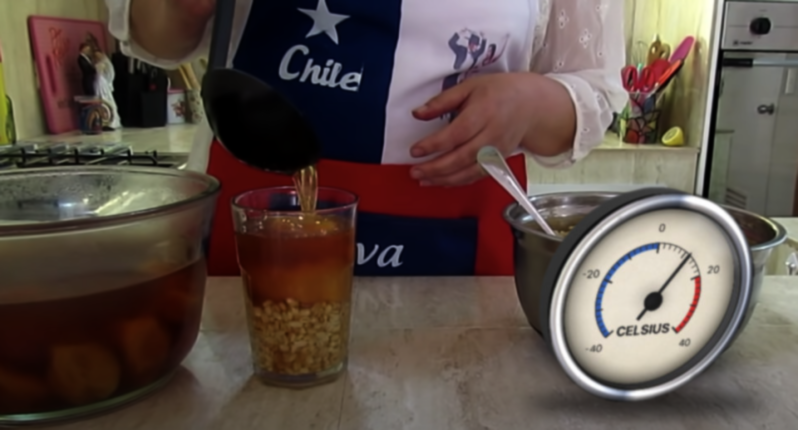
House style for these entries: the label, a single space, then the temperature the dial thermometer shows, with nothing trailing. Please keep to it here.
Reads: 10 °C
